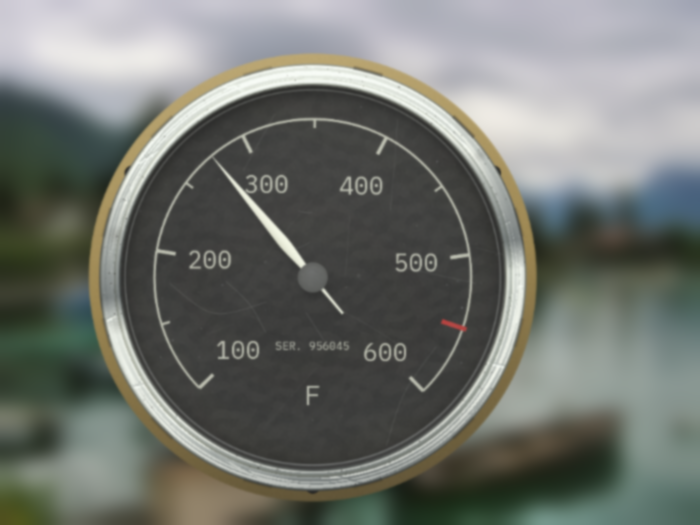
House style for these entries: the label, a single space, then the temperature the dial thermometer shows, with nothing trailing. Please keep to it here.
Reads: 275 °F
